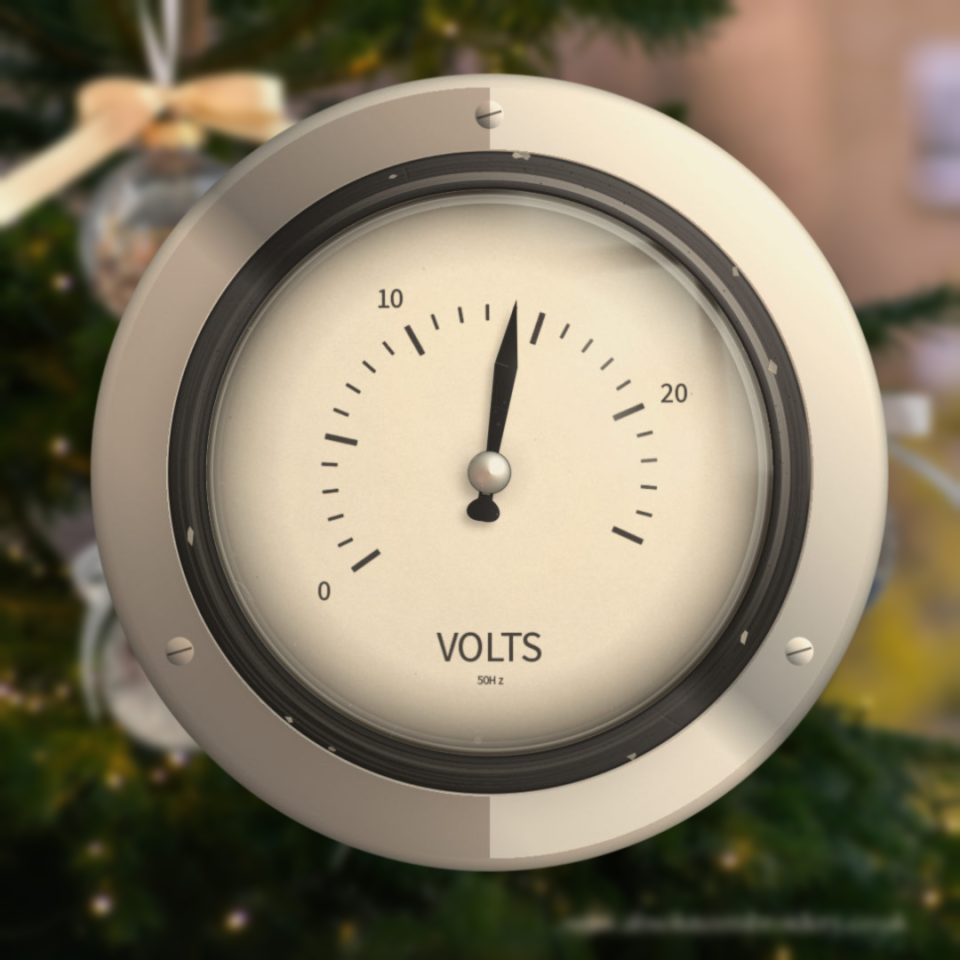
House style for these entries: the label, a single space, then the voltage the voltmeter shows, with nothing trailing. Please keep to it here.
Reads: 14 V
